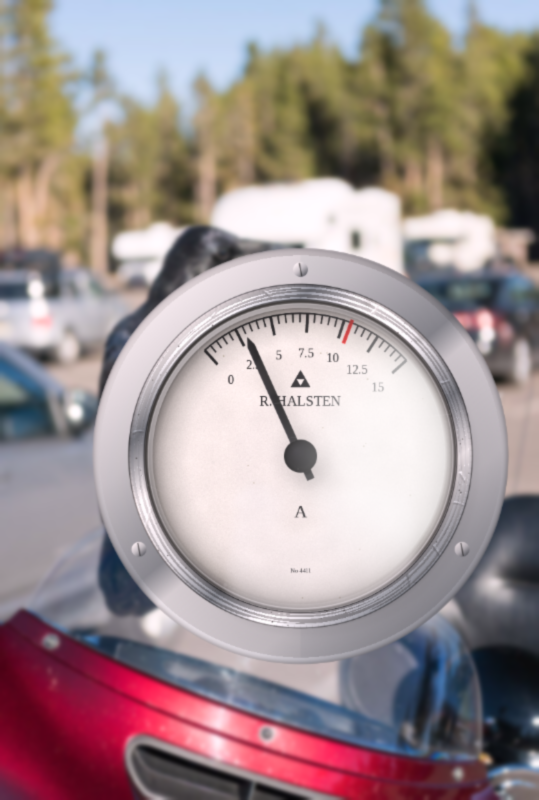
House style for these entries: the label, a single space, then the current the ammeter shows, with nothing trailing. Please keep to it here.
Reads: 3 A
